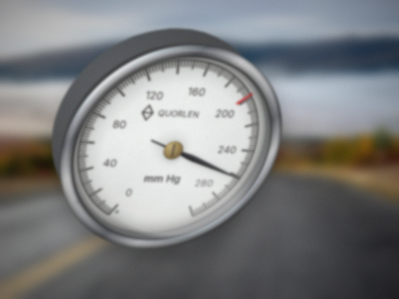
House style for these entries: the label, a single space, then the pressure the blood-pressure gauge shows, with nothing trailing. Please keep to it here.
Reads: 260 mmHg
